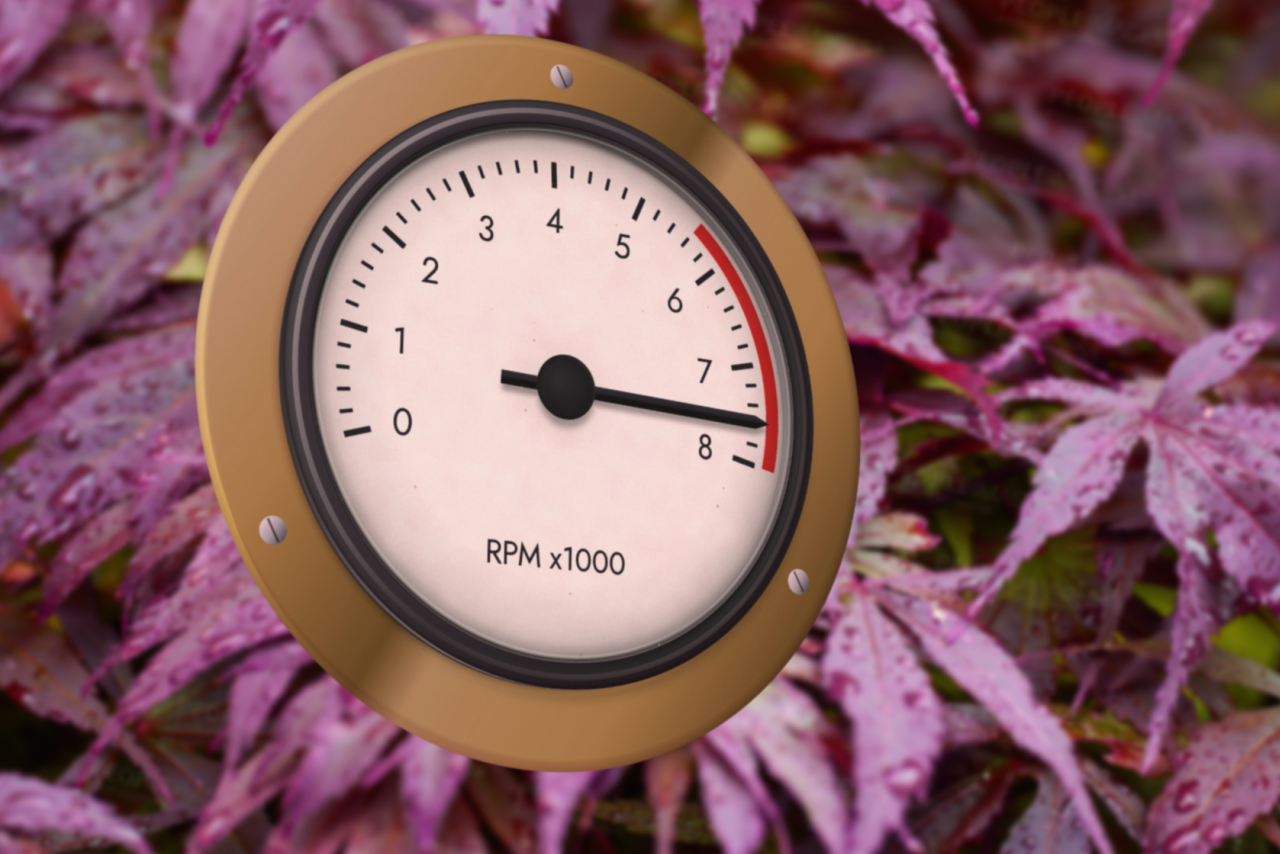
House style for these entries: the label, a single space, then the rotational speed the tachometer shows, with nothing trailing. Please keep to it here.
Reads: 7600 rpm
